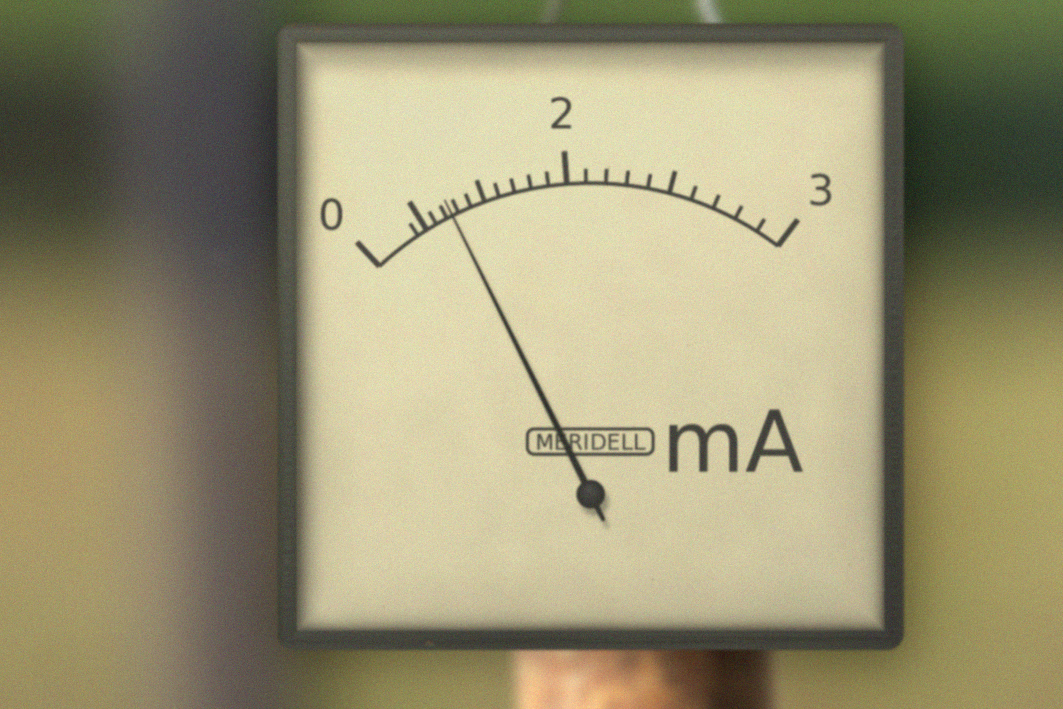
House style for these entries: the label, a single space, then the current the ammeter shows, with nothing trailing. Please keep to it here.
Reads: 1.25 mA
